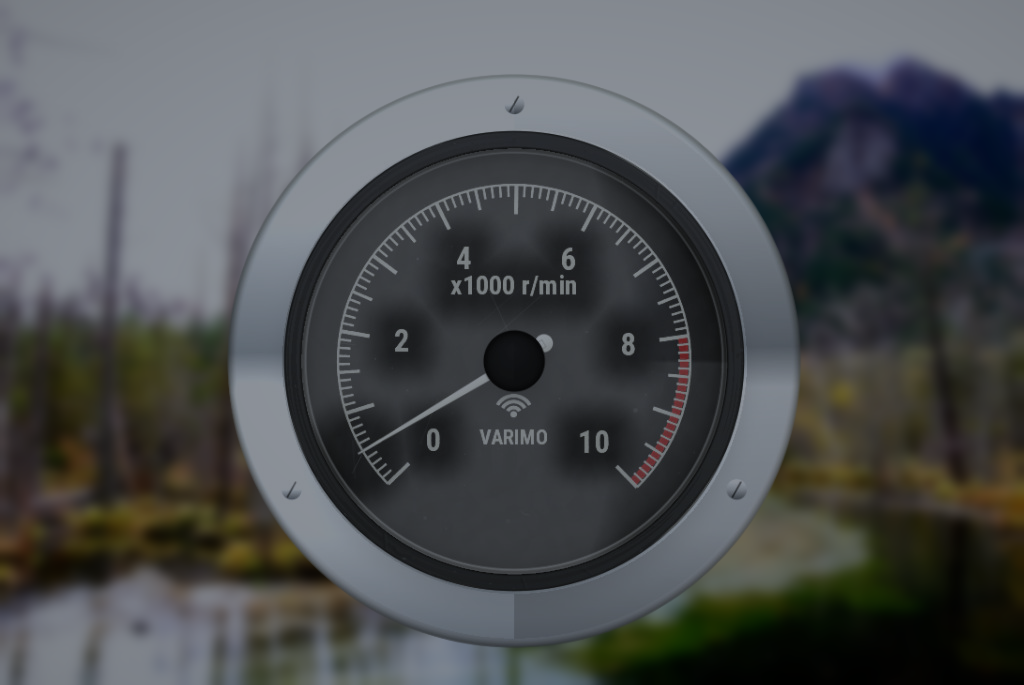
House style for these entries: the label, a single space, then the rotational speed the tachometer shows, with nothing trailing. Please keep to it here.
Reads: 500 rpm
